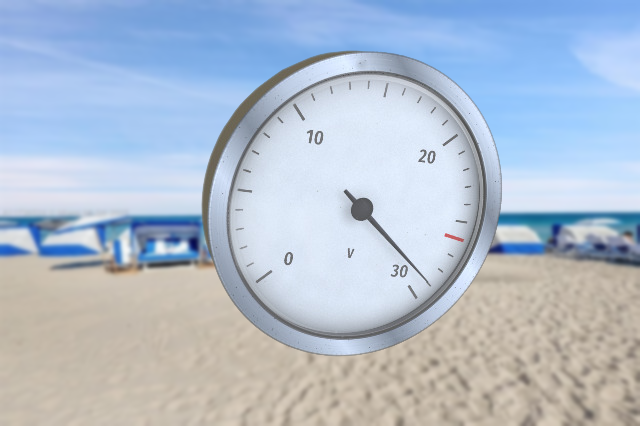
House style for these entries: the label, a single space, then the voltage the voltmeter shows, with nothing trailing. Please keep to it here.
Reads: 29 V
